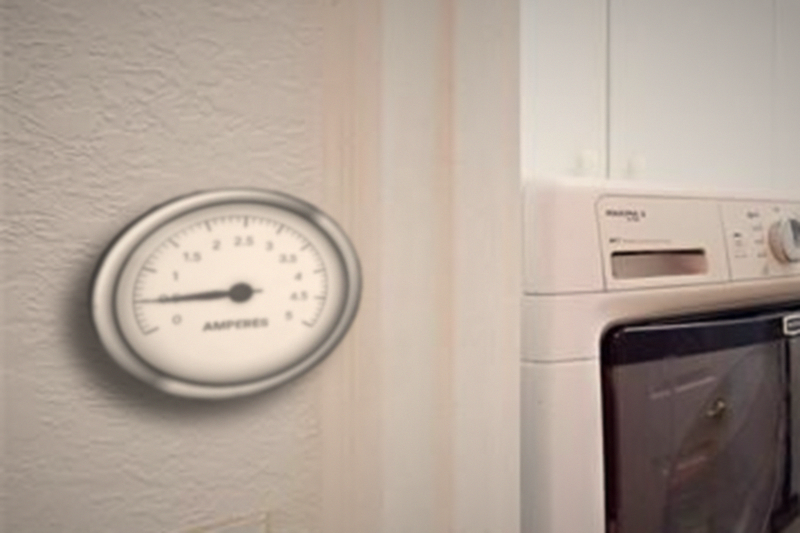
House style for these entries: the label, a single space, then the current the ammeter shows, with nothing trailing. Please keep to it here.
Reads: 0.5 A
